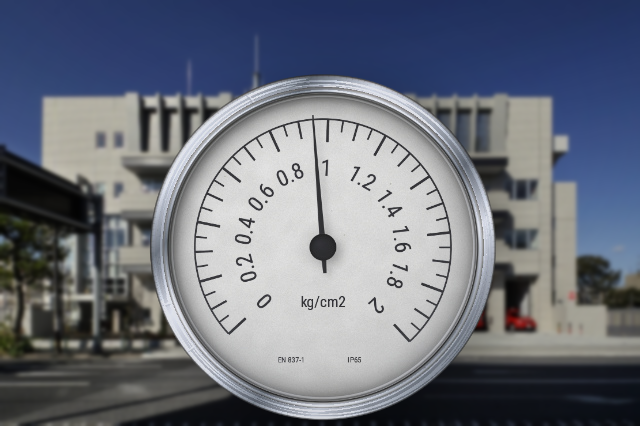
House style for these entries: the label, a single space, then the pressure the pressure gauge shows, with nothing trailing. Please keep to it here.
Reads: 0.95 kg/cm²
